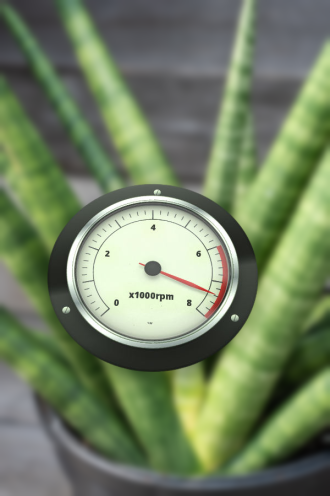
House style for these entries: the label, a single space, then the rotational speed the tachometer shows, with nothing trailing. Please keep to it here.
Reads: 7400 rpm
